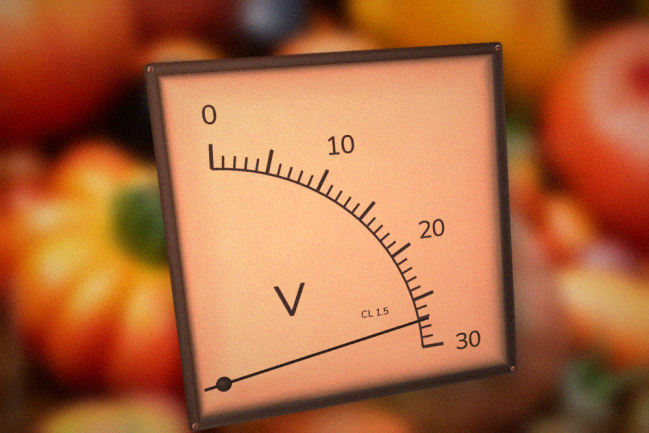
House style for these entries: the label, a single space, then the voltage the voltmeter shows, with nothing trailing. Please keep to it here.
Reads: 27 V
